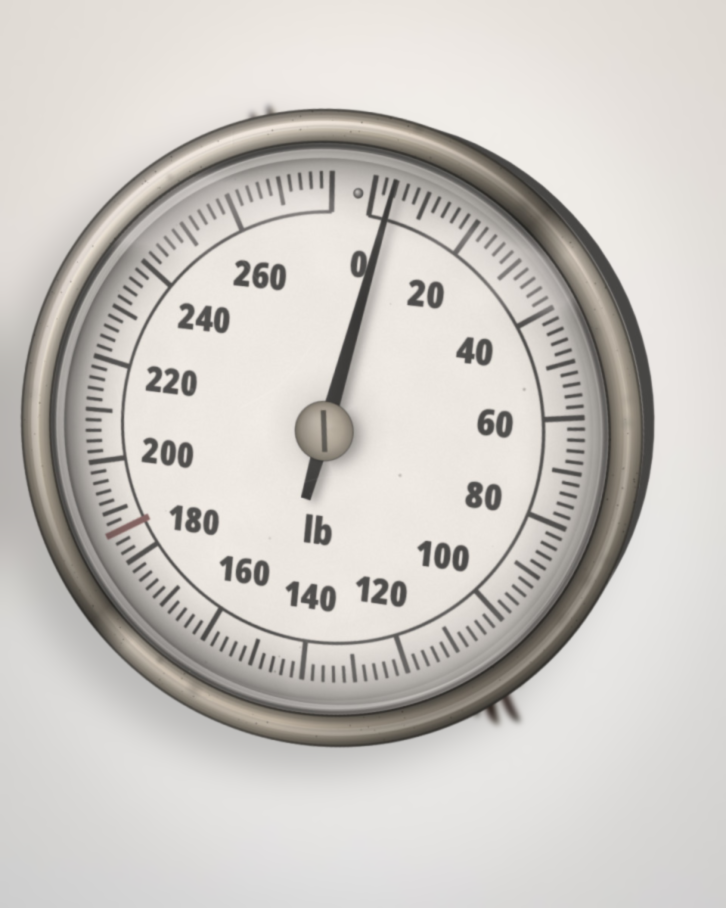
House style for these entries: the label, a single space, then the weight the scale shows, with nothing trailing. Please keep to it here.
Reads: 4 lb
